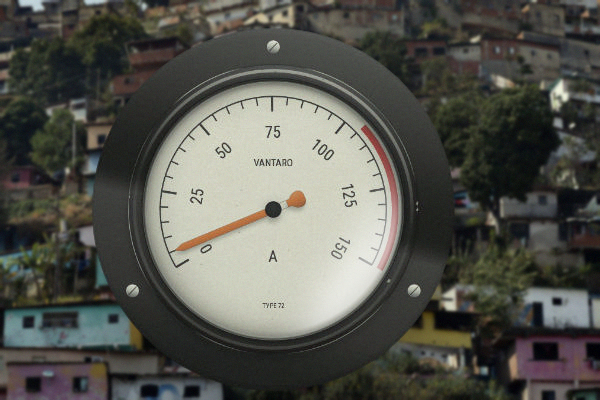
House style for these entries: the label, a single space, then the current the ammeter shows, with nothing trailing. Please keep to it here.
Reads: 5 A
